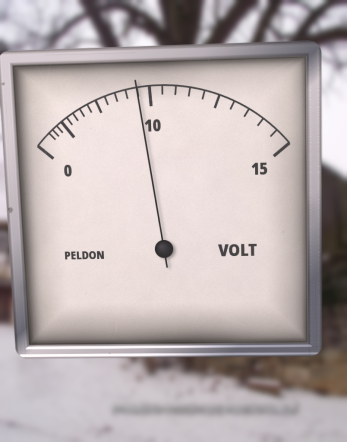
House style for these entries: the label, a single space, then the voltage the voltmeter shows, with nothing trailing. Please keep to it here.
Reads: 9.5 V
